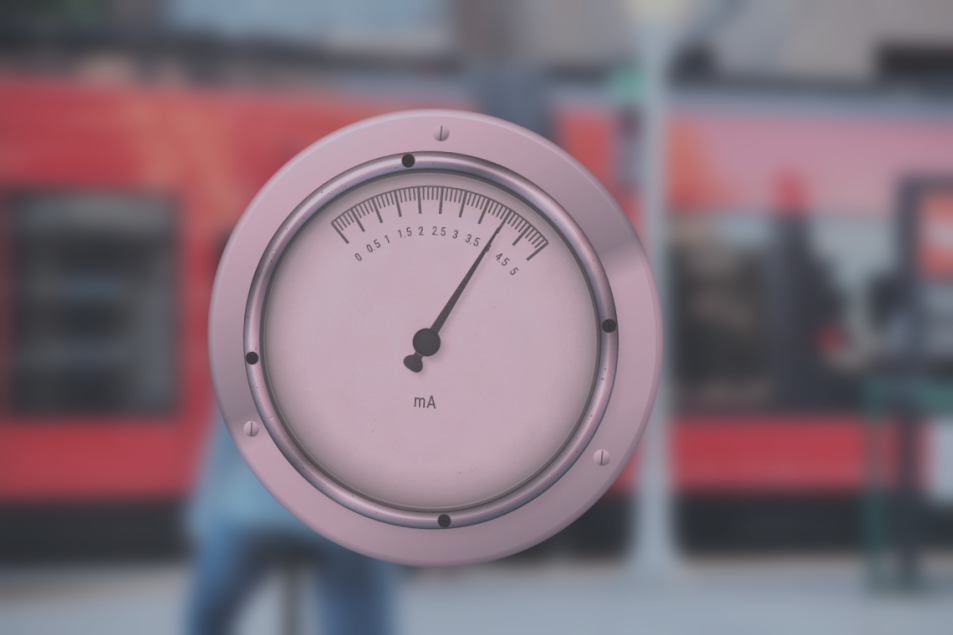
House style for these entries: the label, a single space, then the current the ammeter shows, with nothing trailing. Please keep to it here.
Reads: 4 mA
